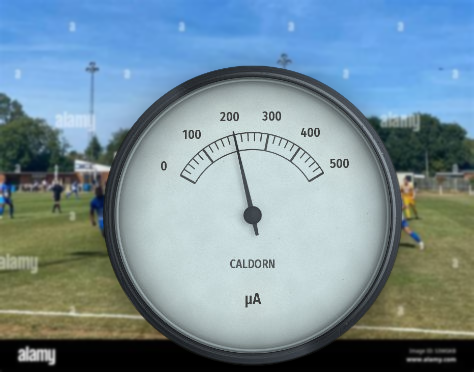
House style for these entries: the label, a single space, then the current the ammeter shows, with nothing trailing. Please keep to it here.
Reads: 200 µA
